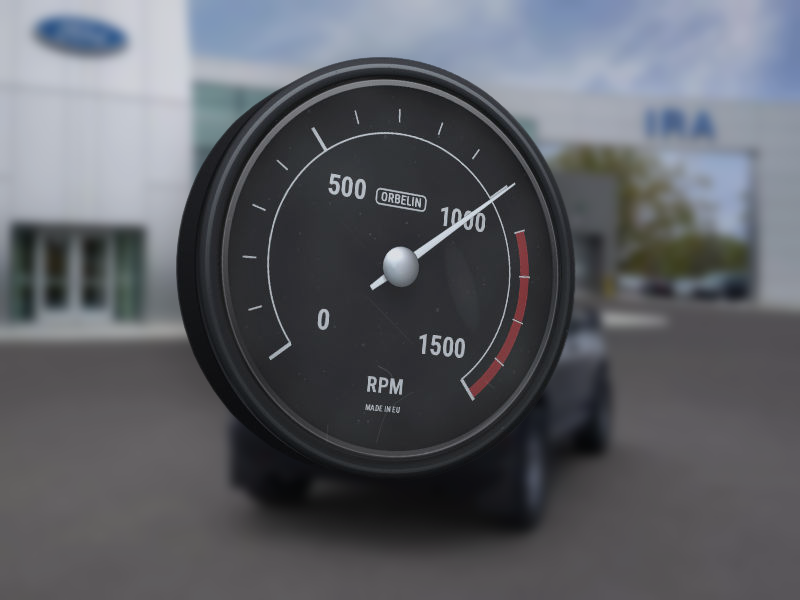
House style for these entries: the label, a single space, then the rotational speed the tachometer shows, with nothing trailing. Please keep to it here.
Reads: 1000 rpm
